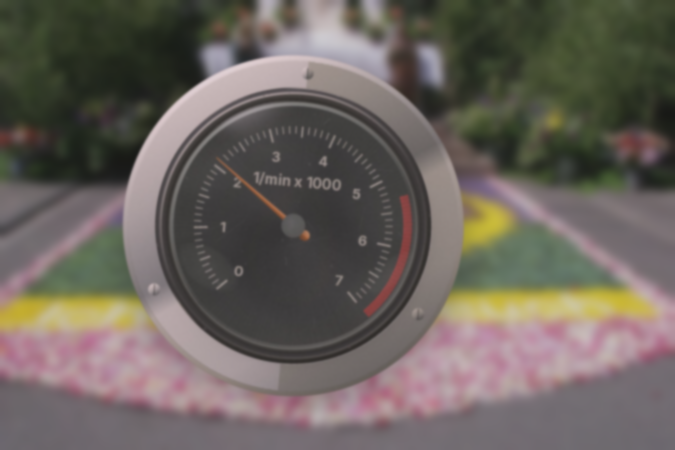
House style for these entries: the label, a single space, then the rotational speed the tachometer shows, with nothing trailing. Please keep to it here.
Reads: 2100 rpm
